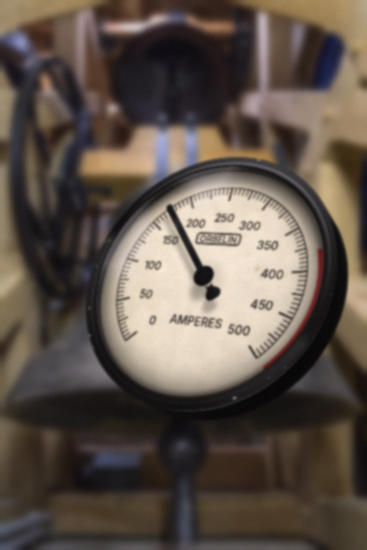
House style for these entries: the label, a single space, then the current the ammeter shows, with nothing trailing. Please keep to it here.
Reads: 175 A
